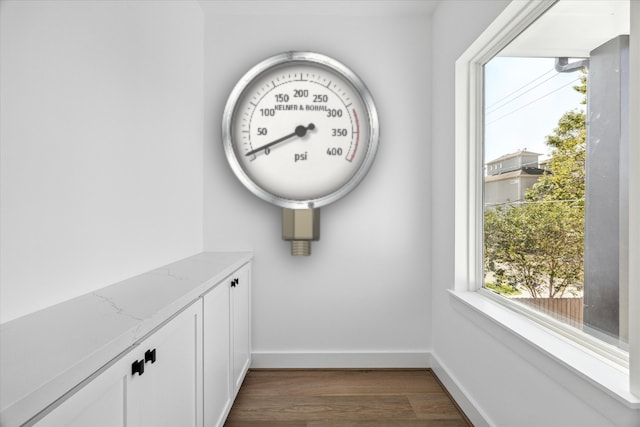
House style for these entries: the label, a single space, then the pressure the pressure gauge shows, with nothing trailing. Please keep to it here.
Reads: 10 psi
